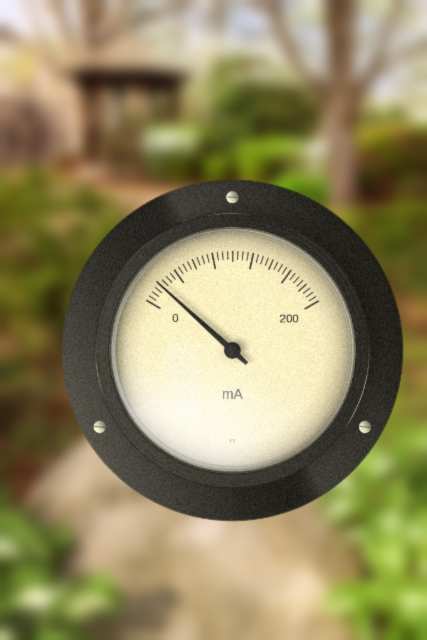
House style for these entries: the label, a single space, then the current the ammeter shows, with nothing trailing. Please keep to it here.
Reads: 20 mA
